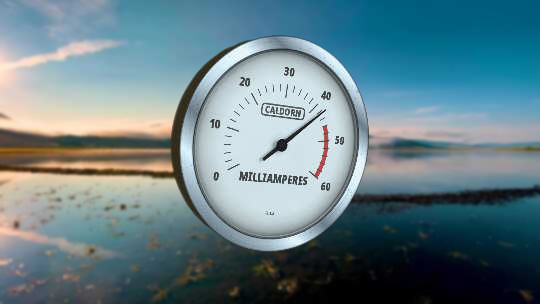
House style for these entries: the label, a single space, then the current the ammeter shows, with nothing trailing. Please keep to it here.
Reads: 42 mA
